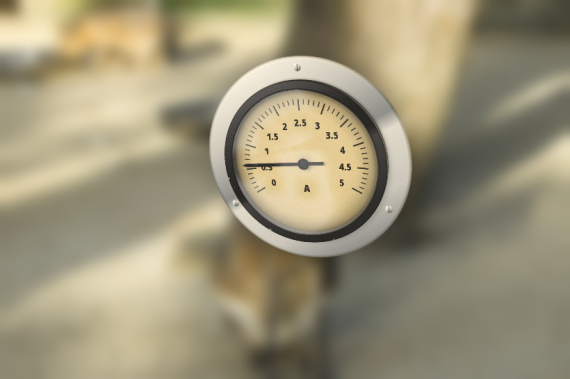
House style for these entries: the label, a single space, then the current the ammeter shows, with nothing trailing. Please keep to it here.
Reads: 0.6 A
